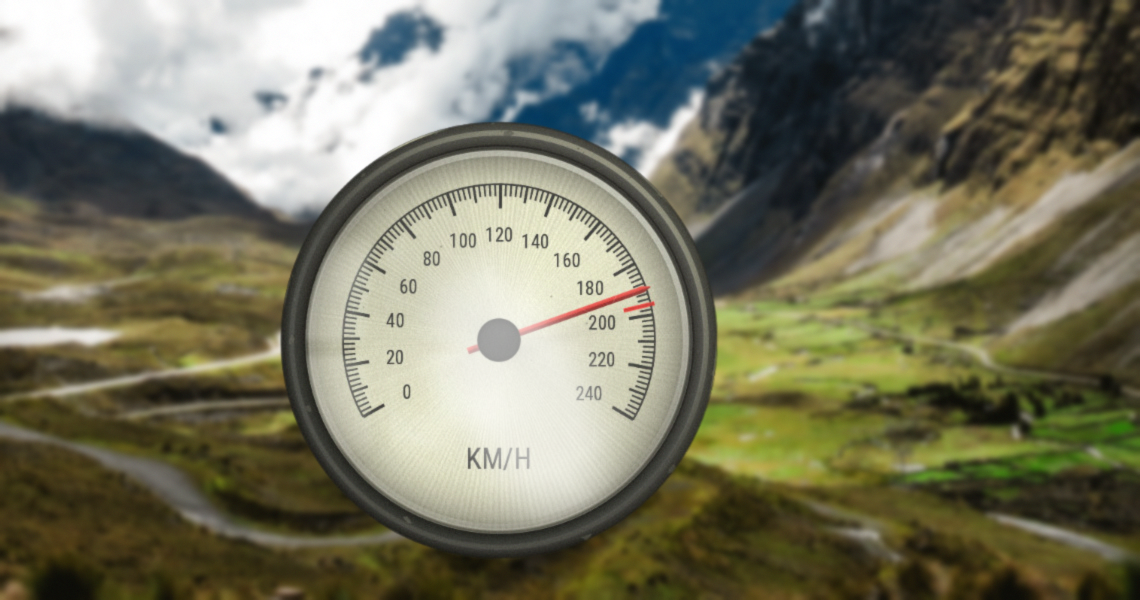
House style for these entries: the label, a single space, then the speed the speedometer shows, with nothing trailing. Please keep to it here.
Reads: 190 km/h
